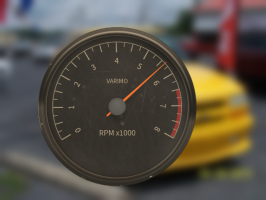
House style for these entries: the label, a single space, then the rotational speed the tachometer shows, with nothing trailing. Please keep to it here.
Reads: 5625 rpm
